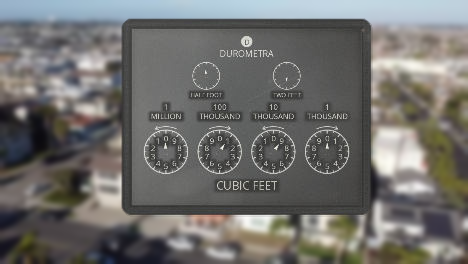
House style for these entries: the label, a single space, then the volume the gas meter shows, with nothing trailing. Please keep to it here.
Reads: 9000 ft³
